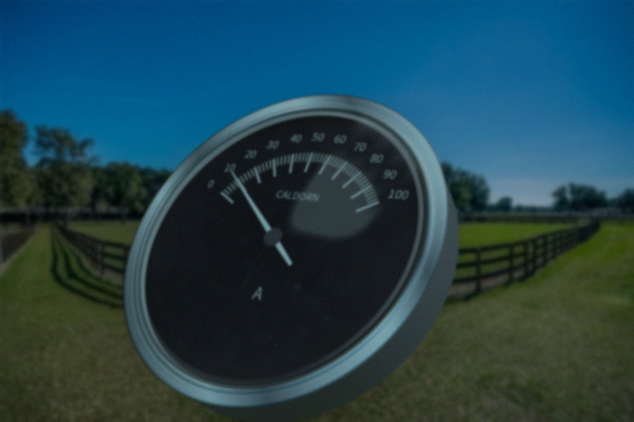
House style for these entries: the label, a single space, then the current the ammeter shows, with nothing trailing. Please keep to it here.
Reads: 10 A
